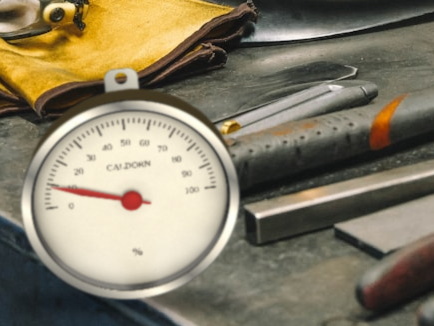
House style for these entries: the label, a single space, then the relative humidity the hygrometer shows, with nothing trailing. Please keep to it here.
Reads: 10 %
